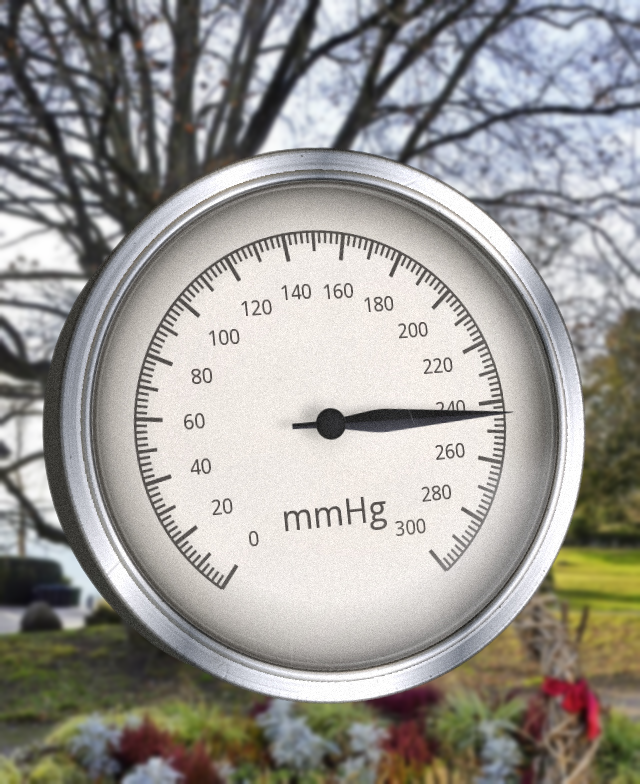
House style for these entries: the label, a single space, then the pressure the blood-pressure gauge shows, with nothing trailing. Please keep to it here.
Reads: 244 mmHg
